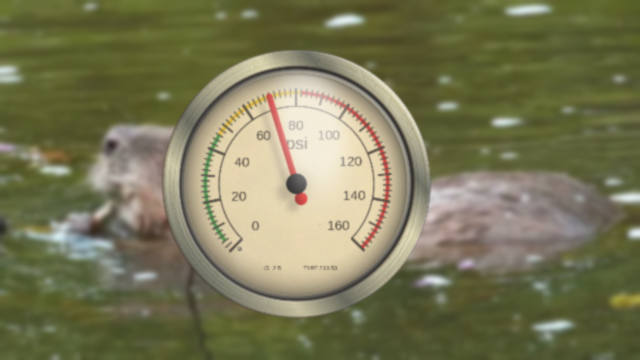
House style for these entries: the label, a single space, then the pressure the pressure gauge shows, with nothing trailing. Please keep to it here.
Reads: 70 psi
